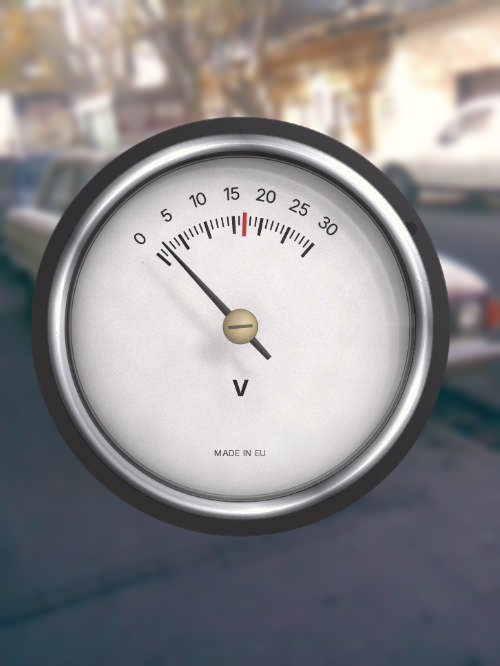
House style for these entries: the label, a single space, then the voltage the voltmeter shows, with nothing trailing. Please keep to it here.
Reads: 2 V
